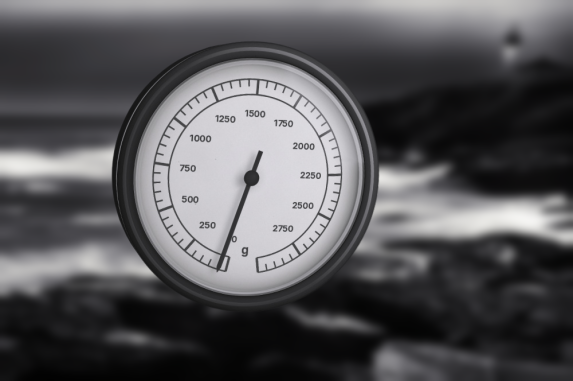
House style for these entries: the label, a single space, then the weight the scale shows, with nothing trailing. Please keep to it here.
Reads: 50 g
